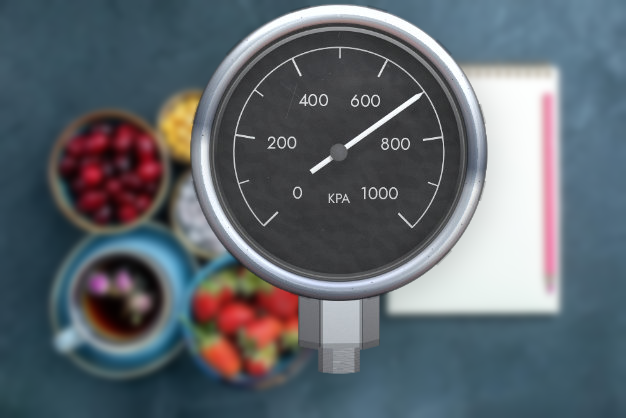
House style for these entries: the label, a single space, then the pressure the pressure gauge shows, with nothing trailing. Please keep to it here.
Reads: 700 kPa
